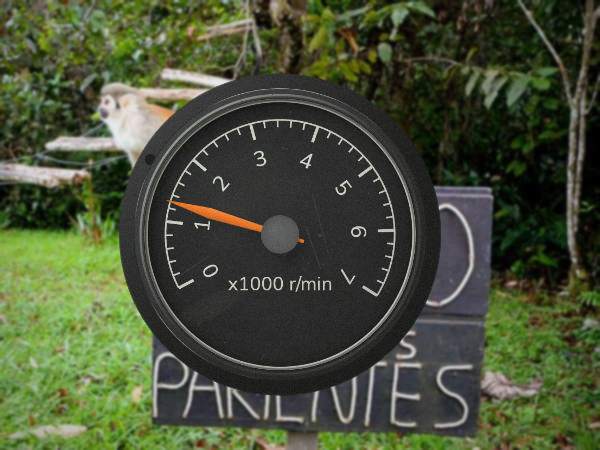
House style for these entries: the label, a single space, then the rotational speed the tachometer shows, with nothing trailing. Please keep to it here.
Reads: 1300 rpm
